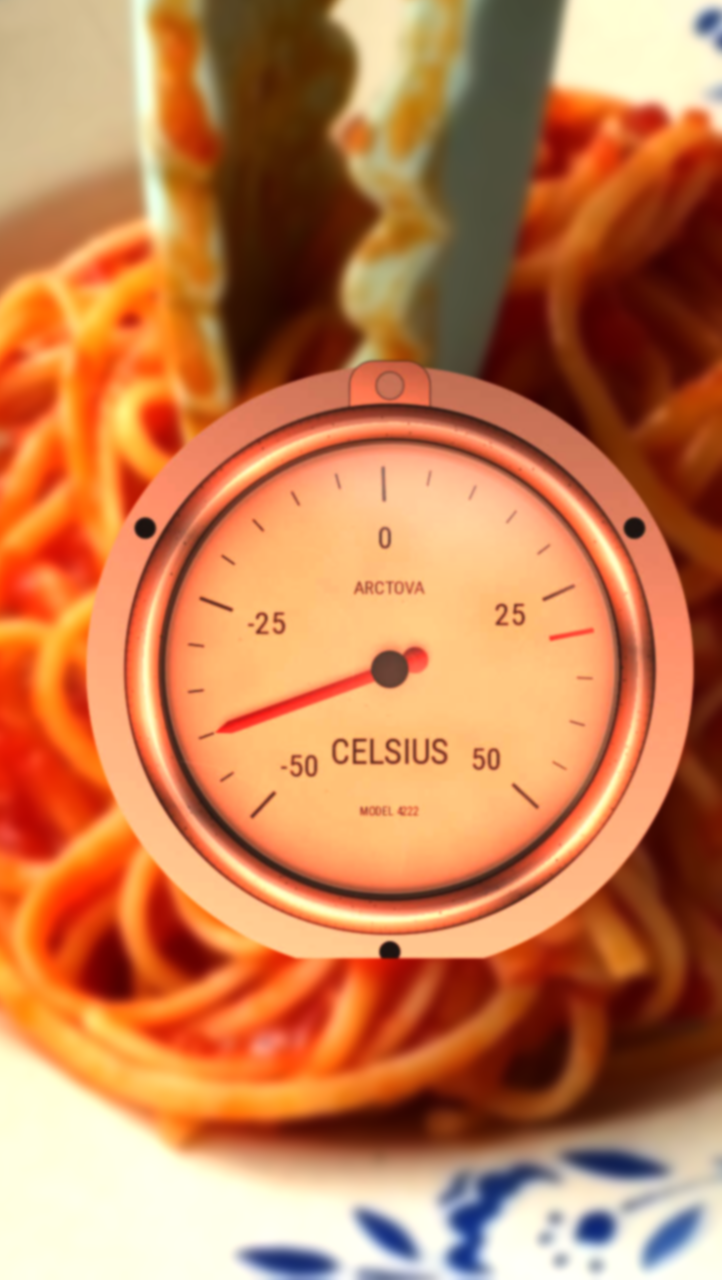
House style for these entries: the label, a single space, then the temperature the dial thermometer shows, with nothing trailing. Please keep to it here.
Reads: -40 °C
